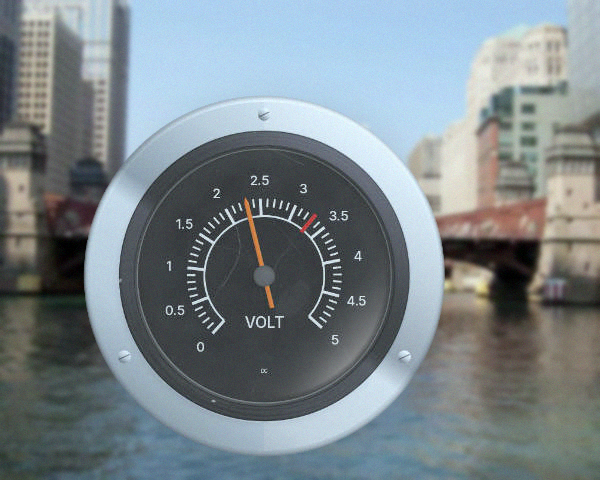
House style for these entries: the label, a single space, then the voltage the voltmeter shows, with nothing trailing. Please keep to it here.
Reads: 2.3 V
